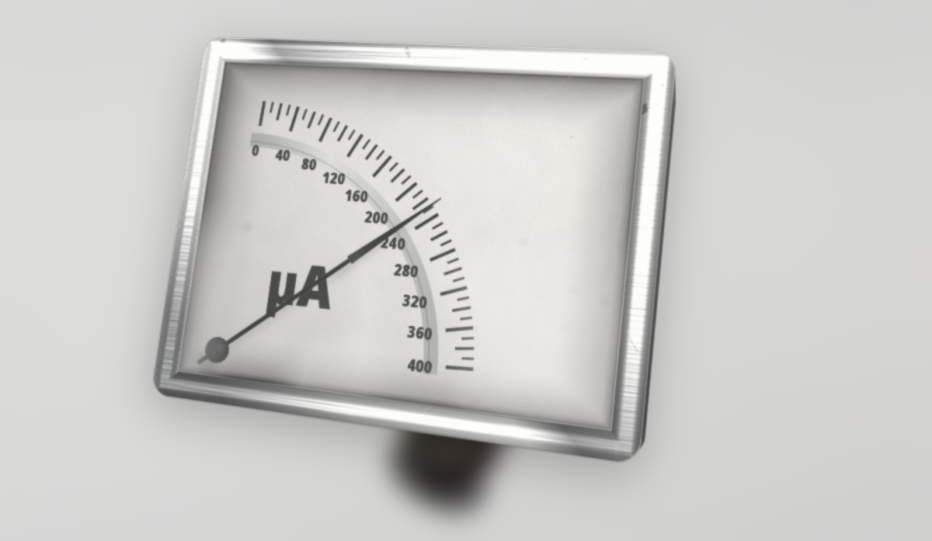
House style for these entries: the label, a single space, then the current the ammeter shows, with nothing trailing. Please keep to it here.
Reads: 230 µA
